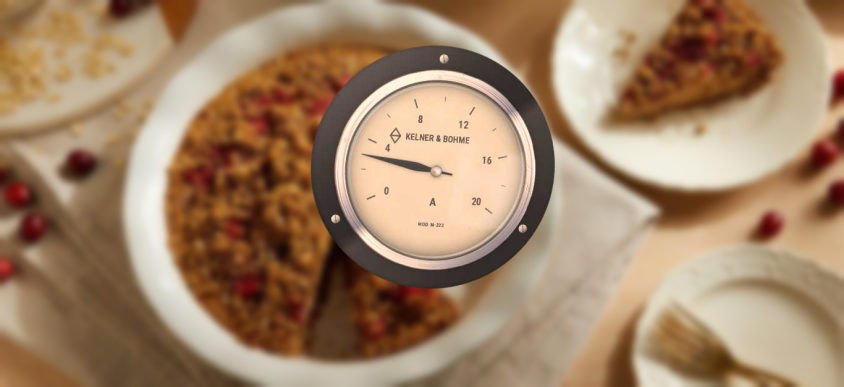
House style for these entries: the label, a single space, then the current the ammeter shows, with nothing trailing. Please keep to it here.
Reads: 3 A
